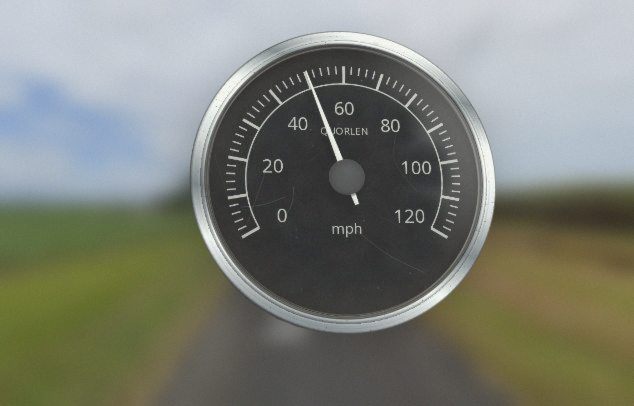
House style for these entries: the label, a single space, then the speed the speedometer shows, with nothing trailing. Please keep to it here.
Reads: 50 mph
